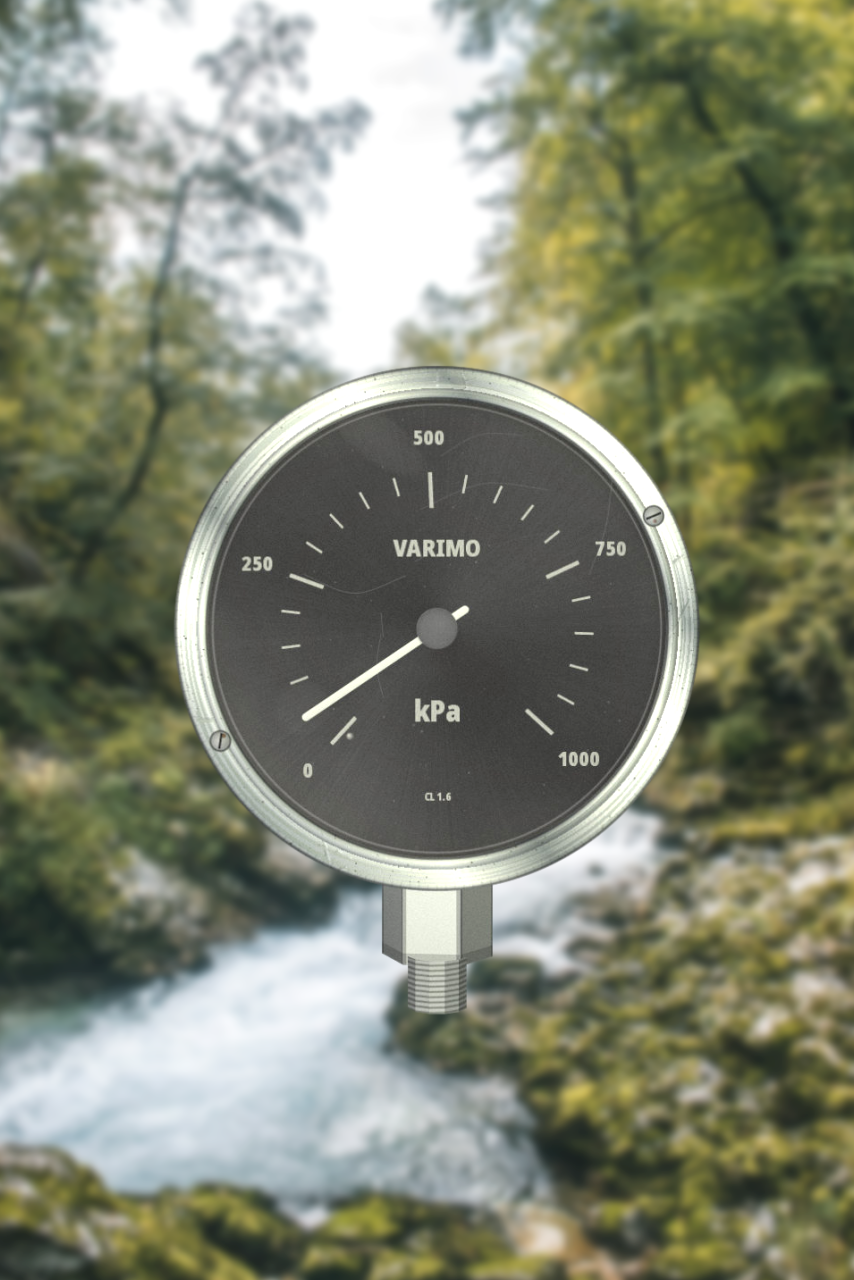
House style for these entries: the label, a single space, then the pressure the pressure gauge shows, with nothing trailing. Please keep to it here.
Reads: 50 kPa
